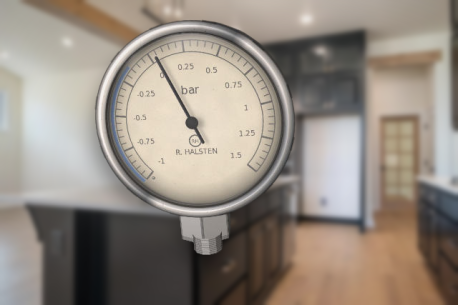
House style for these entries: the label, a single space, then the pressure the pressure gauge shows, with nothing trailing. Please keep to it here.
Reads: 0.05 bar
